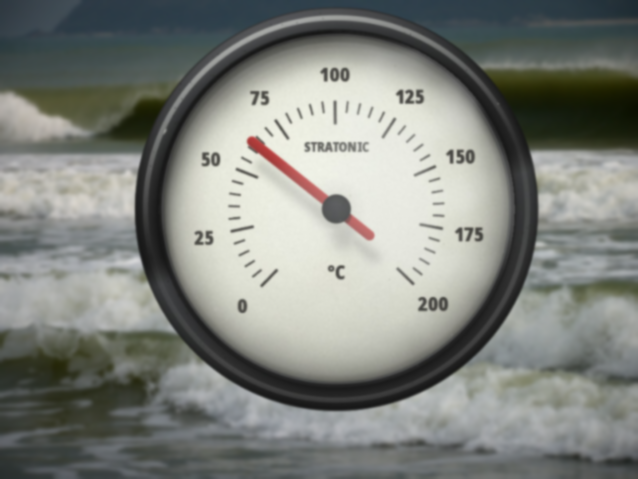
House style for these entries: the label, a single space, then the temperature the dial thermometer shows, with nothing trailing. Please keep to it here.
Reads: 62.5 °C
